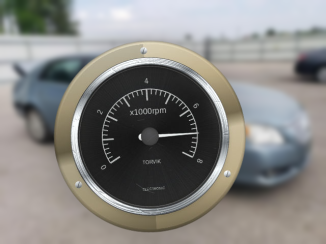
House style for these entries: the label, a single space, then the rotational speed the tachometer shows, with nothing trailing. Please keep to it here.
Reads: 7000 rpm
